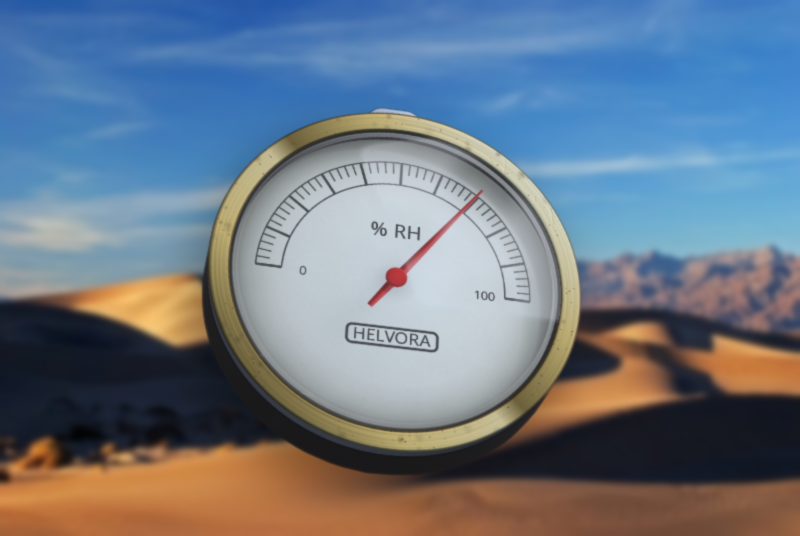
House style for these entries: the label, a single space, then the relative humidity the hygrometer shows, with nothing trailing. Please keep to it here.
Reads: 70 %
